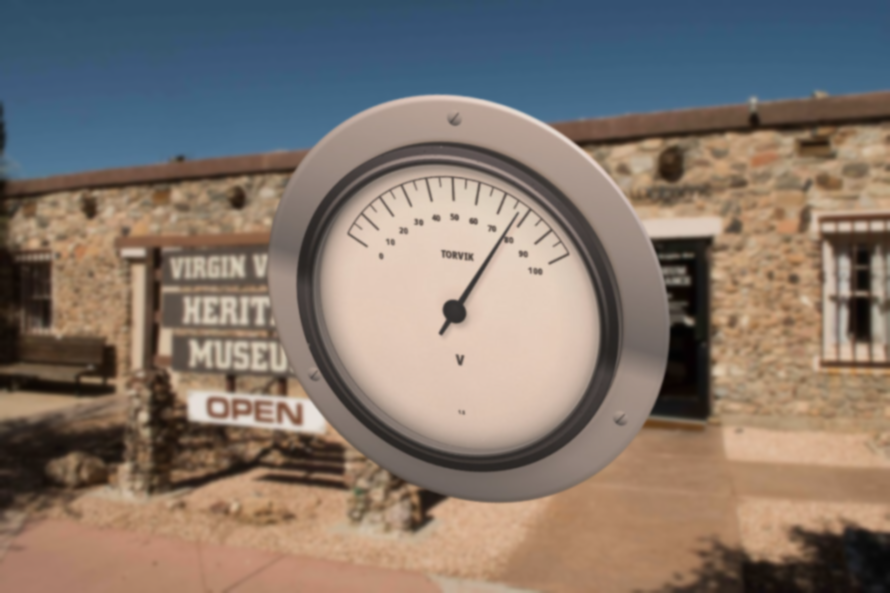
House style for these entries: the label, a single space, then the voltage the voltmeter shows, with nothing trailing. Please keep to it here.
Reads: 77.5 V
